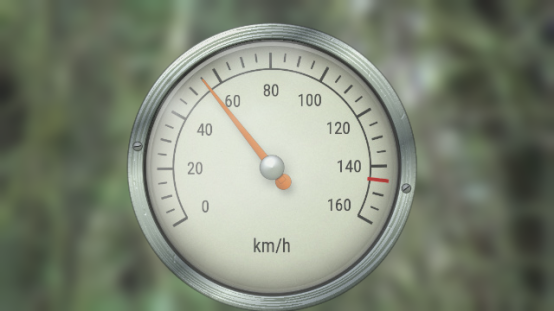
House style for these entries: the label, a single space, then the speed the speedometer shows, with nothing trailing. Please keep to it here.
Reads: 55 km/h
